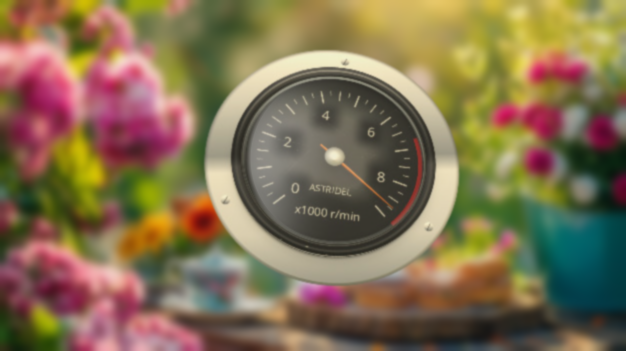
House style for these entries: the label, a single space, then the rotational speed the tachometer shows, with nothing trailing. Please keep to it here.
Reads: 8750 rpm
